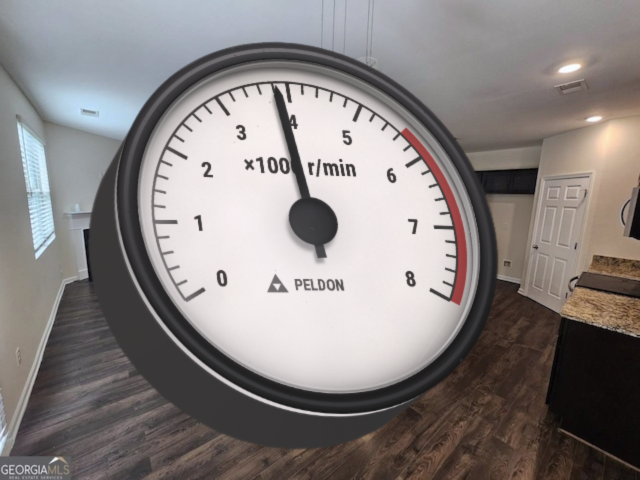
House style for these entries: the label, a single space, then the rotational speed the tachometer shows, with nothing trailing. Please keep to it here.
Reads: 3800 rpm
